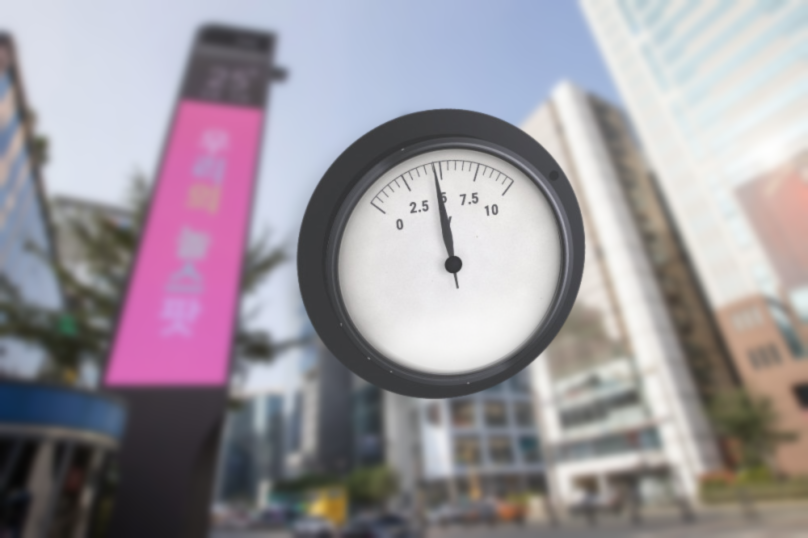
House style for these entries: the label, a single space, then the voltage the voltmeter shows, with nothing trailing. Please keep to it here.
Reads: 4.5 V
